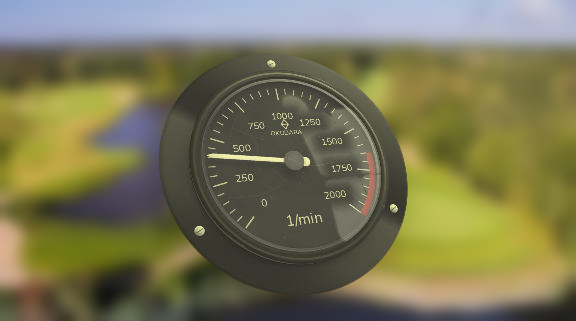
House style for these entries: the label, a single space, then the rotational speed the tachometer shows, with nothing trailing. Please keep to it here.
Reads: 400 rpm
